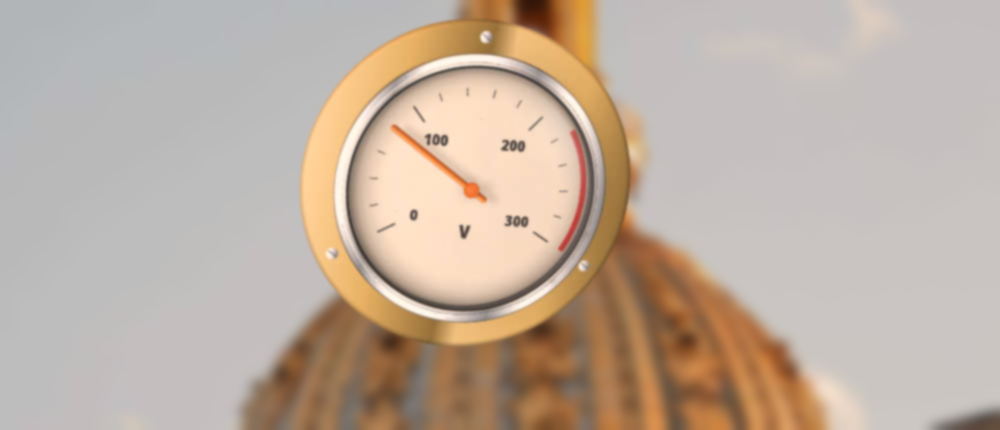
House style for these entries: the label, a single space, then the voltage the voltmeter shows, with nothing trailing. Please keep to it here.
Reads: 80 V
